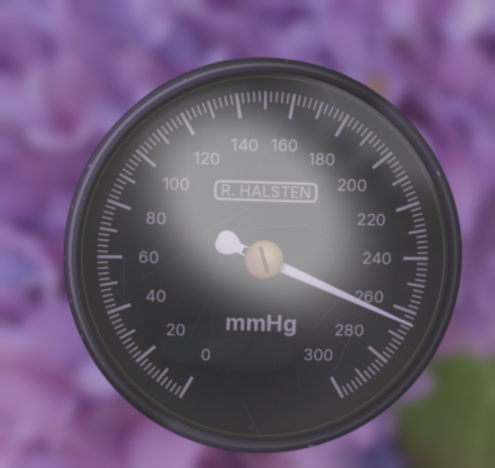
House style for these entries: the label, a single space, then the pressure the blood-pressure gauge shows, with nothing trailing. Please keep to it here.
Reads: 264 mmHg
